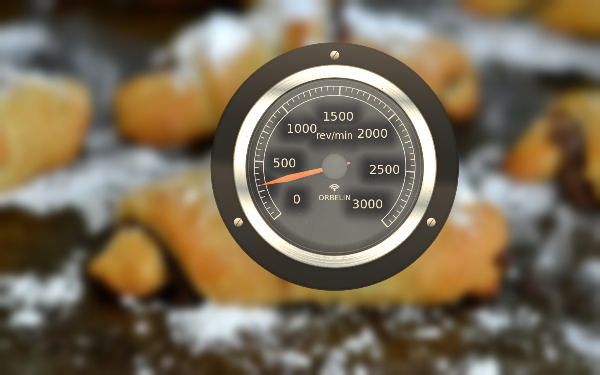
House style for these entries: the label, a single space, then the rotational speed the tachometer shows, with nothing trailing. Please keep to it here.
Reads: 300 rpm
